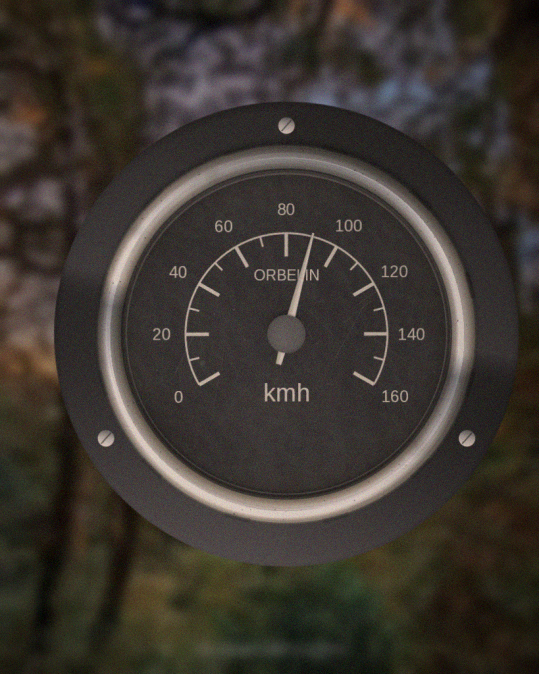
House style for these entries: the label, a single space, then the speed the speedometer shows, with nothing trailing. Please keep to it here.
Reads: 90 km/h
